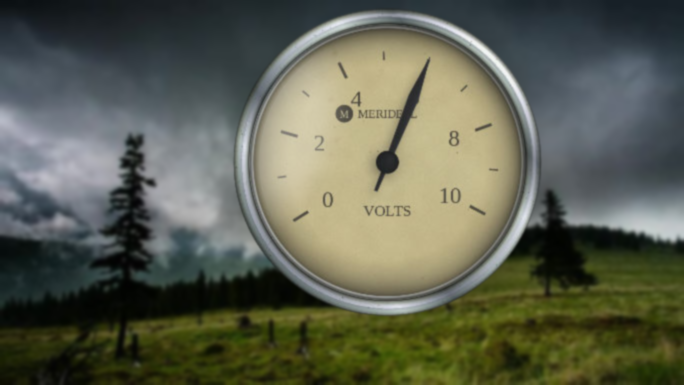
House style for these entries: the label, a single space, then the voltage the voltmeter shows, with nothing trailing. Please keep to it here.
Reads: 6 V
